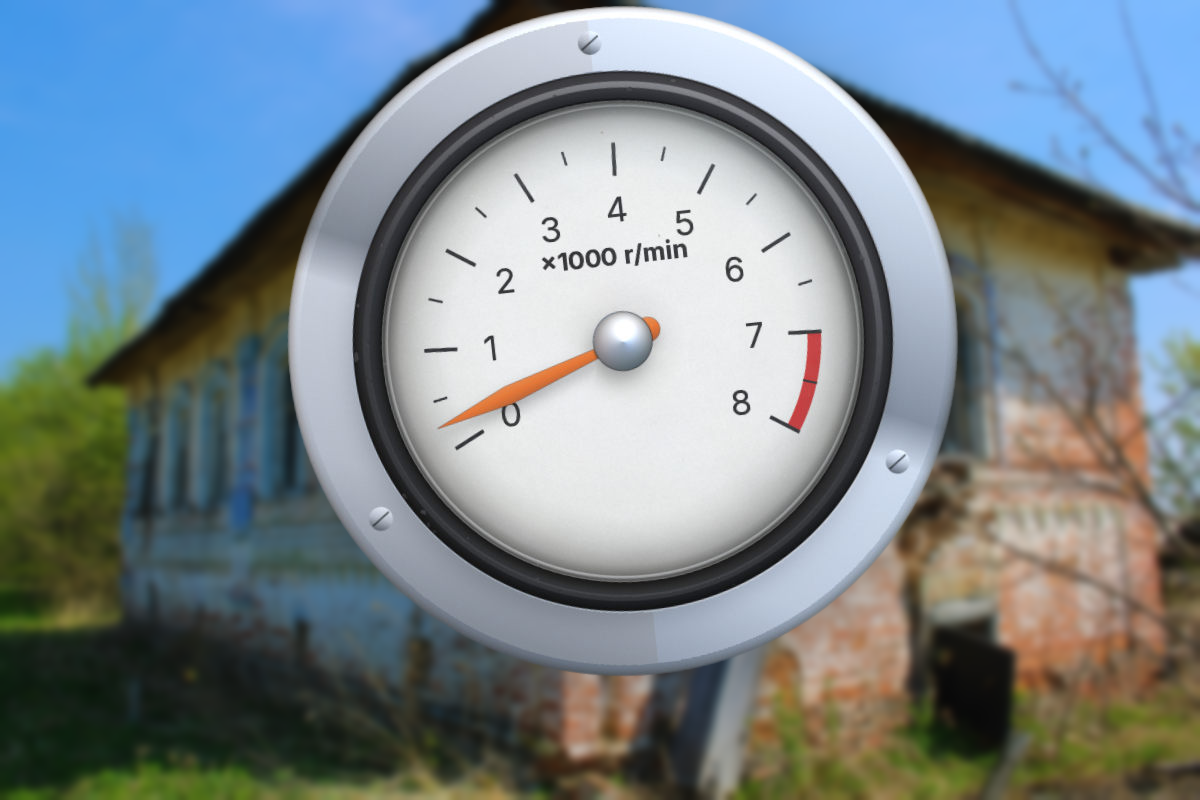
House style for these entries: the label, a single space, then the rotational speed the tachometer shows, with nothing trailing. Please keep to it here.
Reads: 250 rpm
